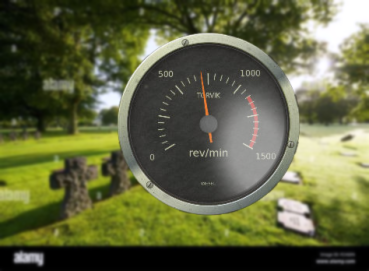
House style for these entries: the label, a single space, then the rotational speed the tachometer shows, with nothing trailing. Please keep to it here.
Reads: 700 rpm
